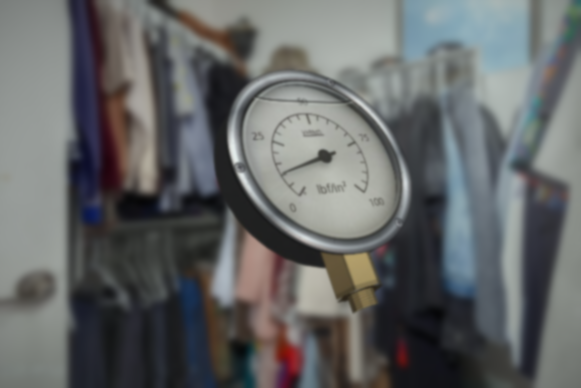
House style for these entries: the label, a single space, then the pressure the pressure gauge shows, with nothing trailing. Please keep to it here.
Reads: 10 psi
